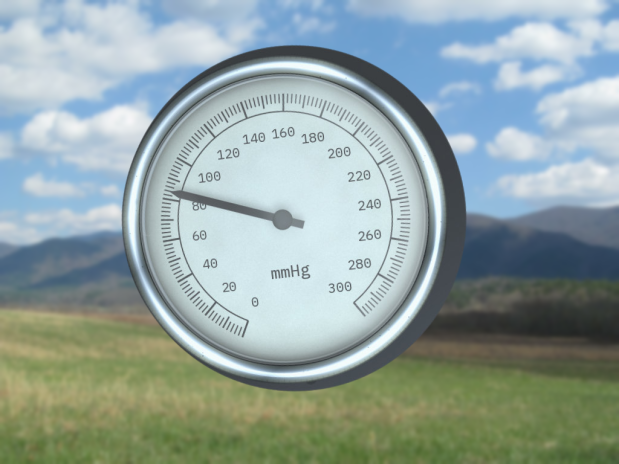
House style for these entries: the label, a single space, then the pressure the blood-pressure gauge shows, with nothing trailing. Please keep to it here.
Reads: 84 mmHg
